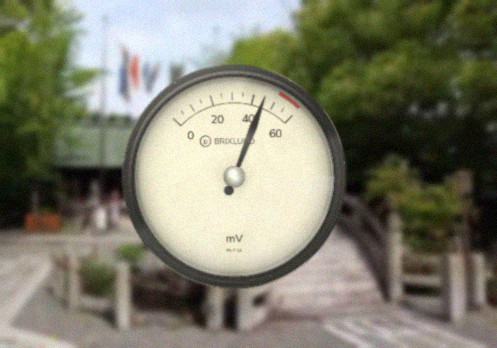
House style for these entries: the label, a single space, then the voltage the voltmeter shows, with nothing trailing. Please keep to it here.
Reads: 45 mV
